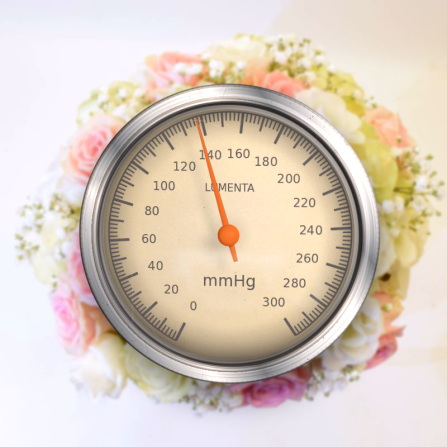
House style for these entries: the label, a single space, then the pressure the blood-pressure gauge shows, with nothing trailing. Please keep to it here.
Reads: 138 mmHg
